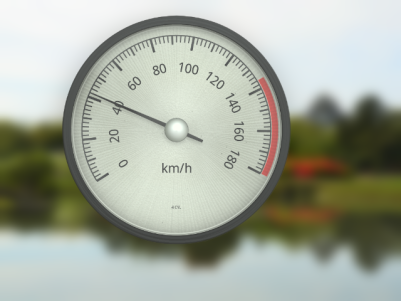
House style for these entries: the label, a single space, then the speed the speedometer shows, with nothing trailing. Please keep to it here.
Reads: 42 km/h
